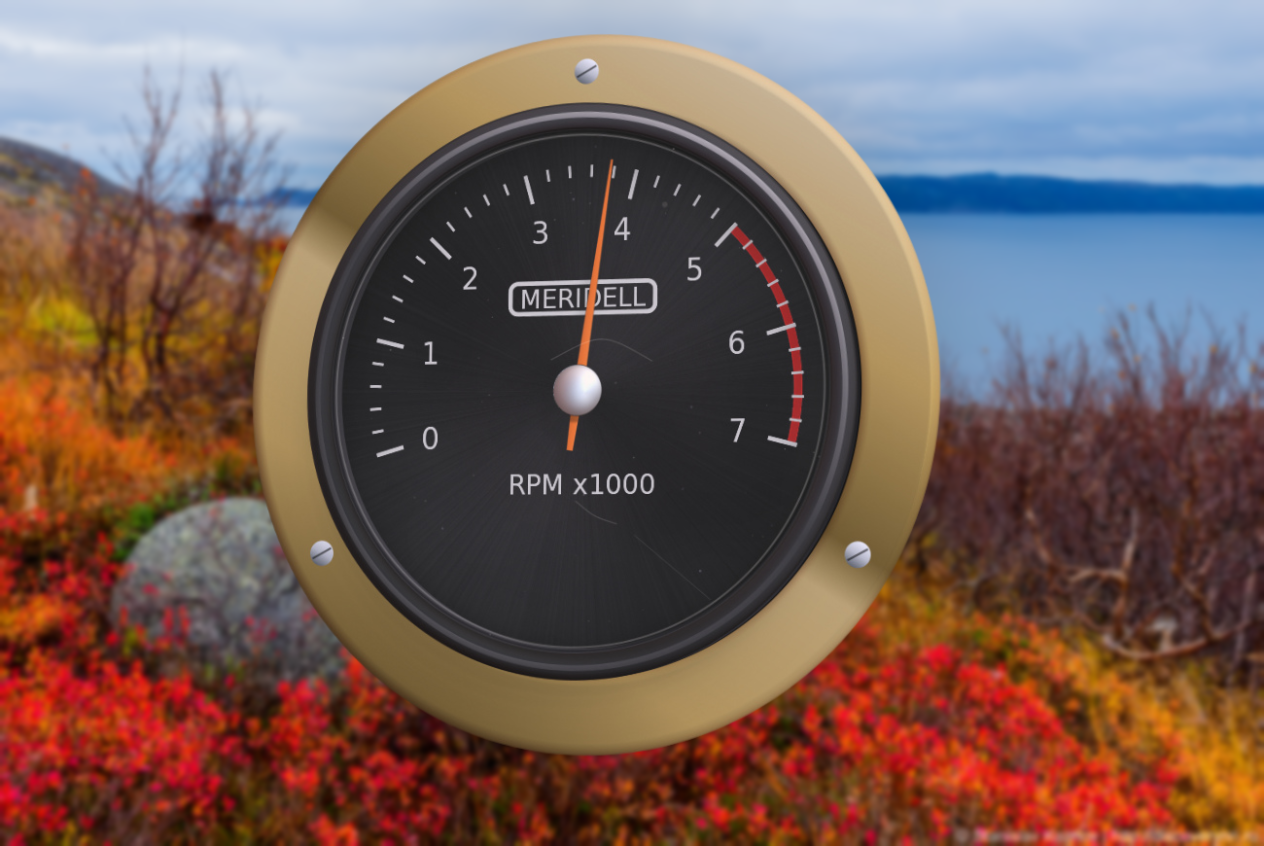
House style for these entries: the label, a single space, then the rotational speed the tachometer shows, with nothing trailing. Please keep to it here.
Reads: 3800 rpm
